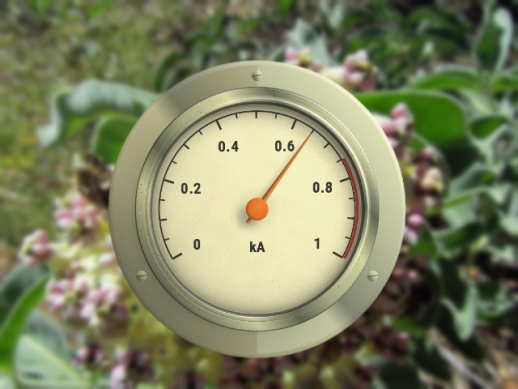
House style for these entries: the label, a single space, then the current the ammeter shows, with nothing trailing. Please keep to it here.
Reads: 0.65 kA
